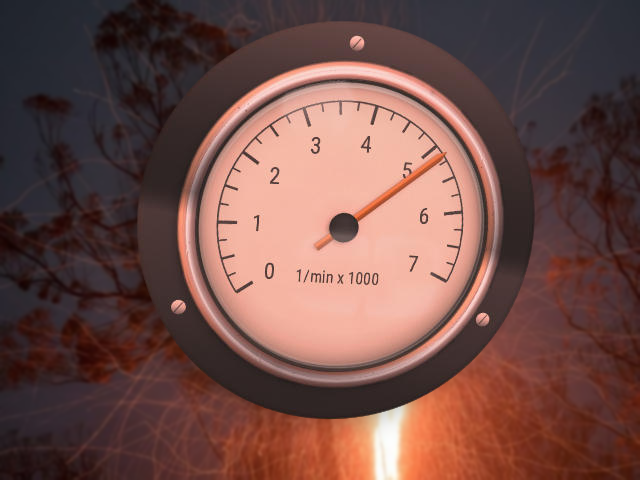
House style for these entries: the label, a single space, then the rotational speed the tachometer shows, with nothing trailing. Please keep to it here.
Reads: 5125 rpm
